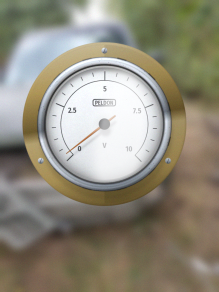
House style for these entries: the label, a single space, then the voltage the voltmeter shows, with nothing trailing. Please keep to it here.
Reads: 0.25 V
